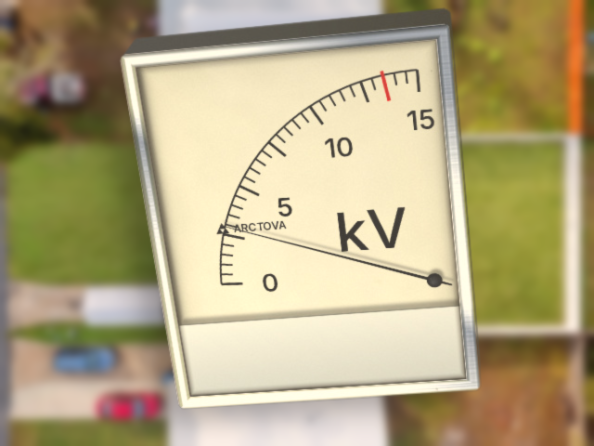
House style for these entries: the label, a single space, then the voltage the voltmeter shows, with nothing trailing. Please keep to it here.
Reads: 3 kV
